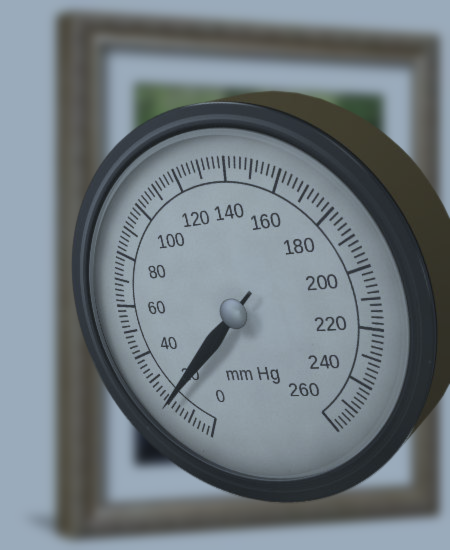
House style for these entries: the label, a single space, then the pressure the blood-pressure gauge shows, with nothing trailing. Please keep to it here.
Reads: 20 mmHg
